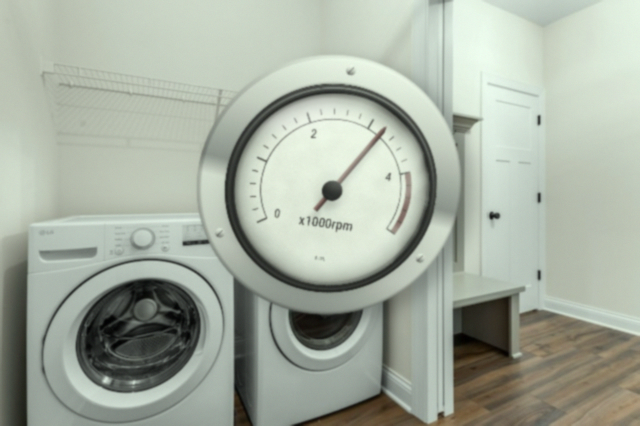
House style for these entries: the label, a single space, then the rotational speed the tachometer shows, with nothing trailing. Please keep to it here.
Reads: 3200 rpm
